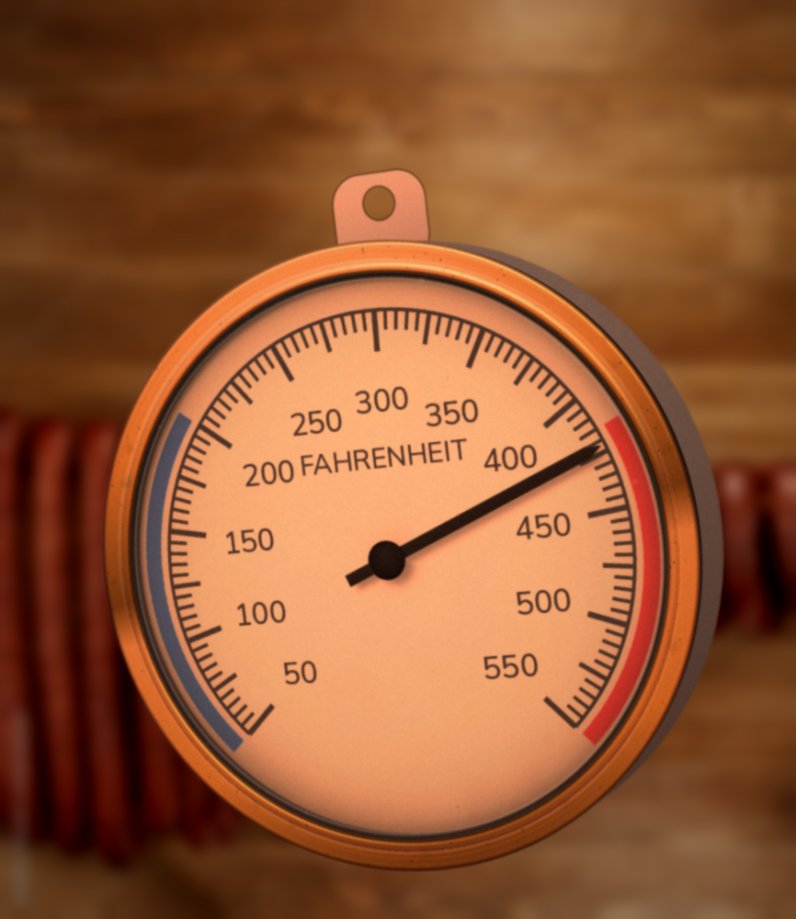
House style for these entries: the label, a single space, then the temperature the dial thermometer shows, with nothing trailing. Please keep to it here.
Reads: 422.5 °F
